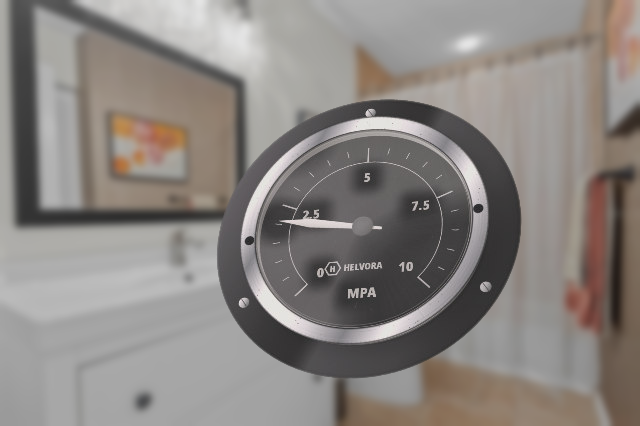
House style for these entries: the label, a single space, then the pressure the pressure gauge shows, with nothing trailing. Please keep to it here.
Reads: 2 MPa
